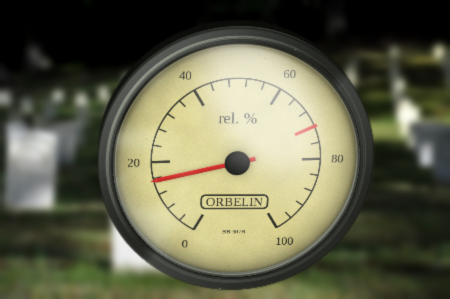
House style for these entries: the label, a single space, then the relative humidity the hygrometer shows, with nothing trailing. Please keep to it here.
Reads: 16 %
